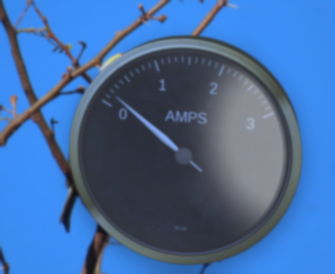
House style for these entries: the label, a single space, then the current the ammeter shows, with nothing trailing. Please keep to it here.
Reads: 0.2 A
